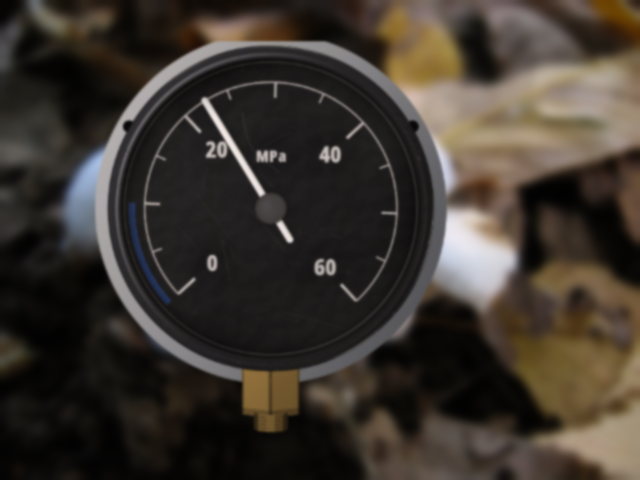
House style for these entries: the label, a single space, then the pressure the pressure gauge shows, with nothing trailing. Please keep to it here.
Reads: 22.5 MPa
